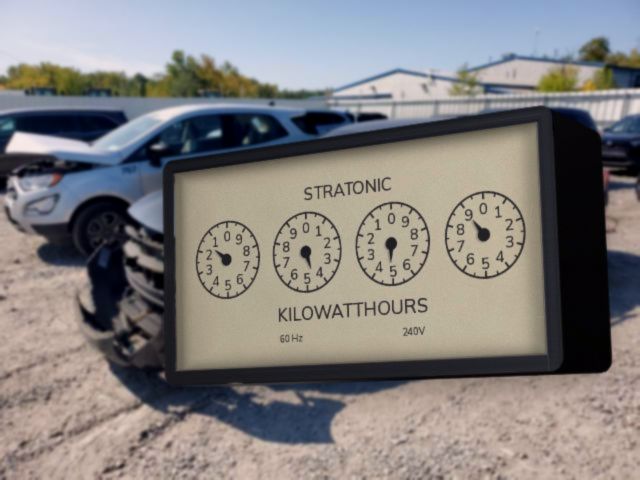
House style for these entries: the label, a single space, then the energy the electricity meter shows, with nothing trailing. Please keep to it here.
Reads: 1449 kWh
